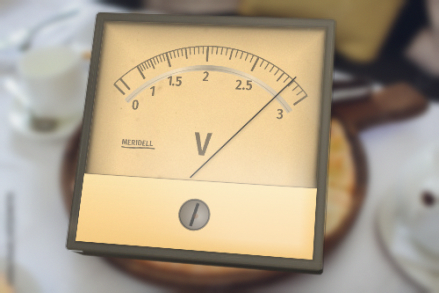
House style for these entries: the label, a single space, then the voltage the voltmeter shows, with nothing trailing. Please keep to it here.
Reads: 2.85 V
